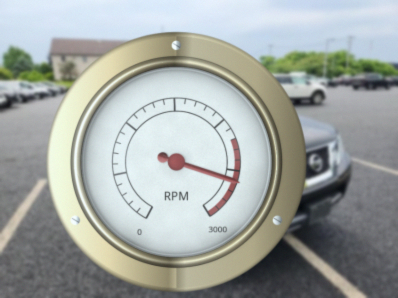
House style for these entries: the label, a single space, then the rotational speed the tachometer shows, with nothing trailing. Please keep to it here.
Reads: 2600 rpm
